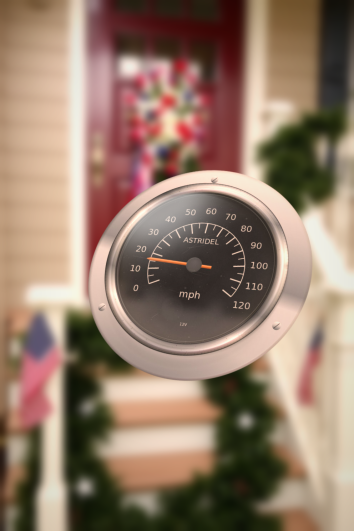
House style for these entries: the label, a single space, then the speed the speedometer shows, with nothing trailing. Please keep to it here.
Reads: 15 mph
